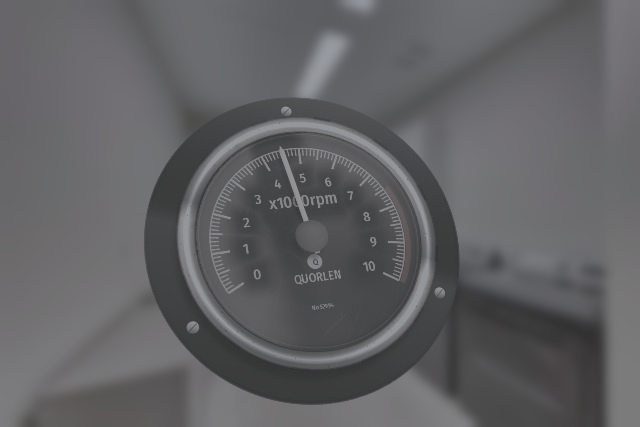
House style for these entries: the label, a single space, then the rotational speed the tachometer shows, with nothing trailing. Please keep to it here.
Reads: 4500 rpm
